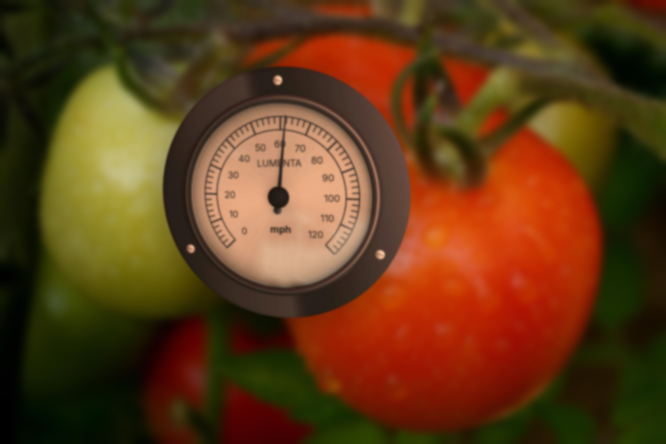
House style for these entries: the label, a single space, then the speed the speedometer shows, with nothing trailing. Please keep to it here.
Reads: 62 mph
